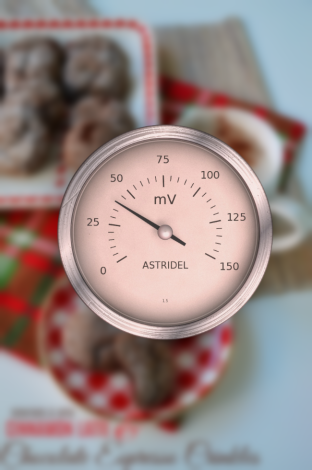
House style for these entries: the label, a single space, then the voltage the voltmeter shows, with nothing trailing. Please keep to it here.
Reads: 40 mV
